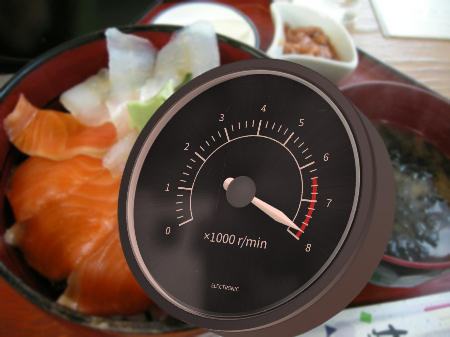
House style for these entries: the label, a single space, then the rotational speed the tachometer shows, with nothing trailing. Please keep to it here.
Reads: 7800 rpm
